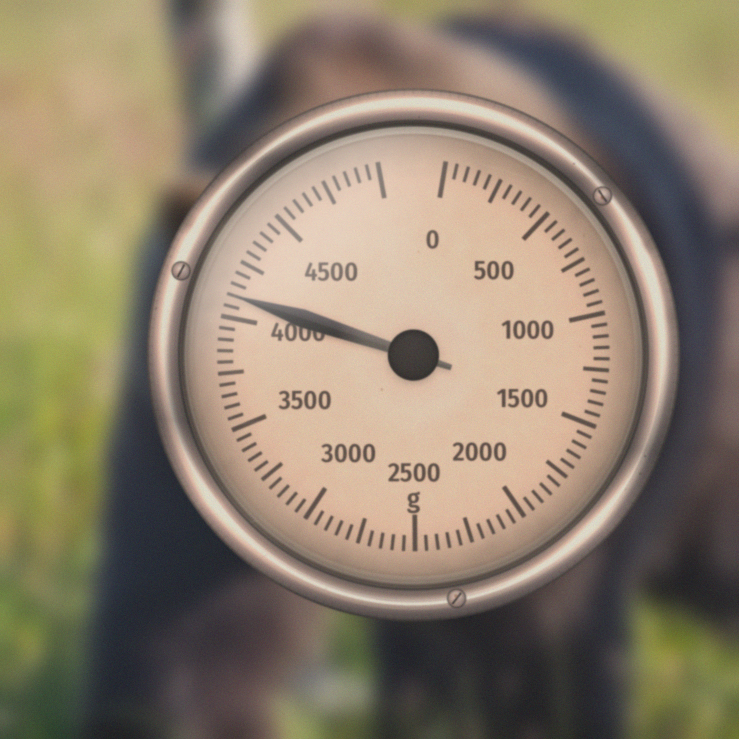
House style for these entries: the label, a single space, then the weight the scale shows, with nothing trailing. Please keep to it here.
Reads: 4100 g
